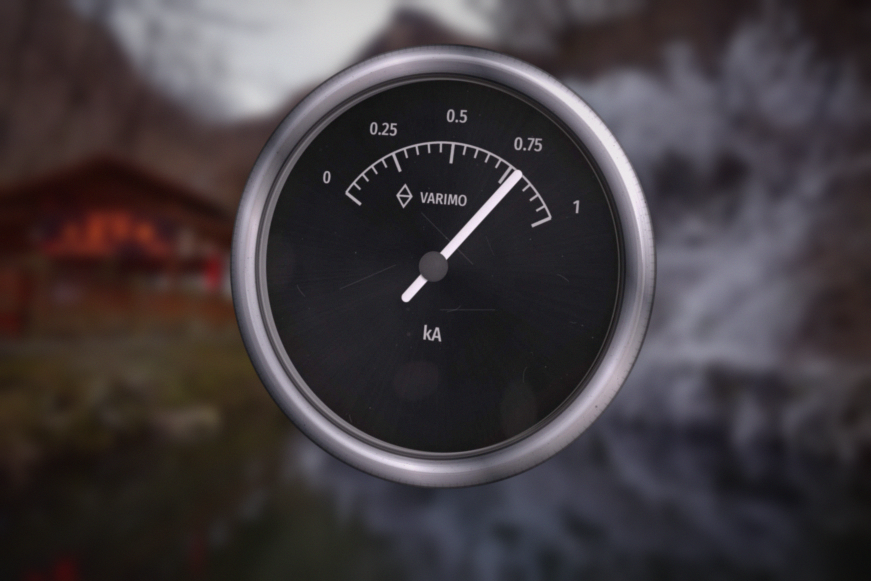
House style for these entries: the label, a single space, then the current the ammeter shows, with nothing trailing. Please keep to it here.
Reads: 0.8 kA
